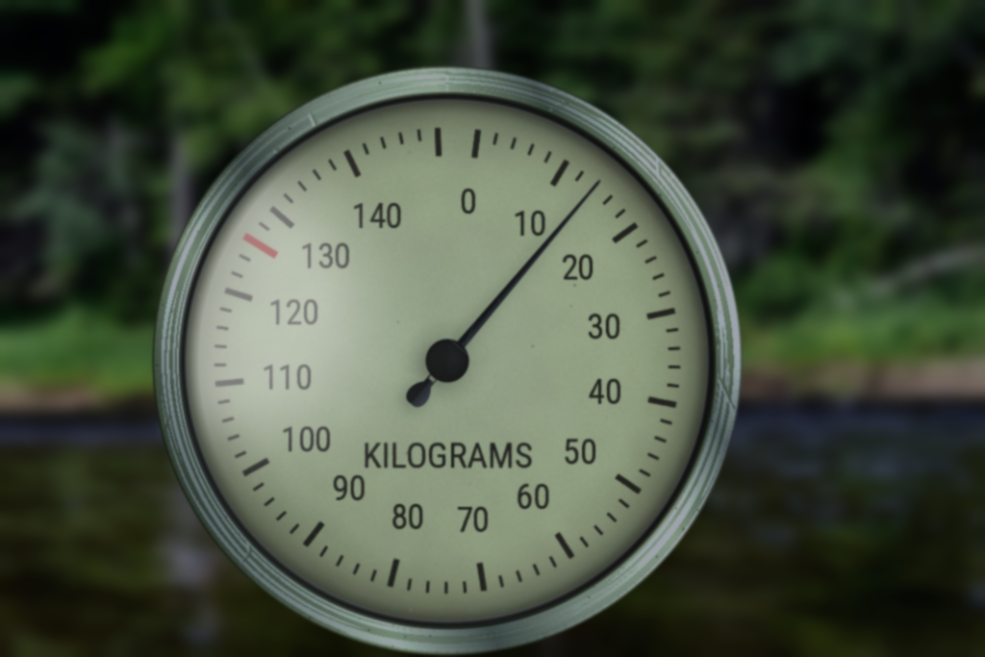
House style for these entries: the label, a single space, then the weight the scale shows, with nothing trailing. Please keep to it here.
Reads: 14 kg
